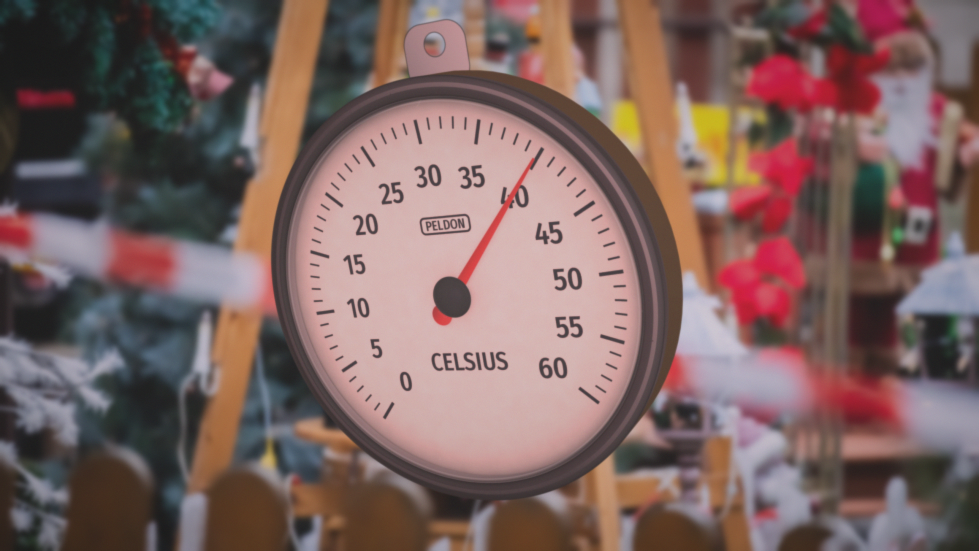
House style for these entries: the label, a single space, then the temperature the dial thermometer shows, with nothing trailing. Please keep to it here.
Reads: 40 °C
